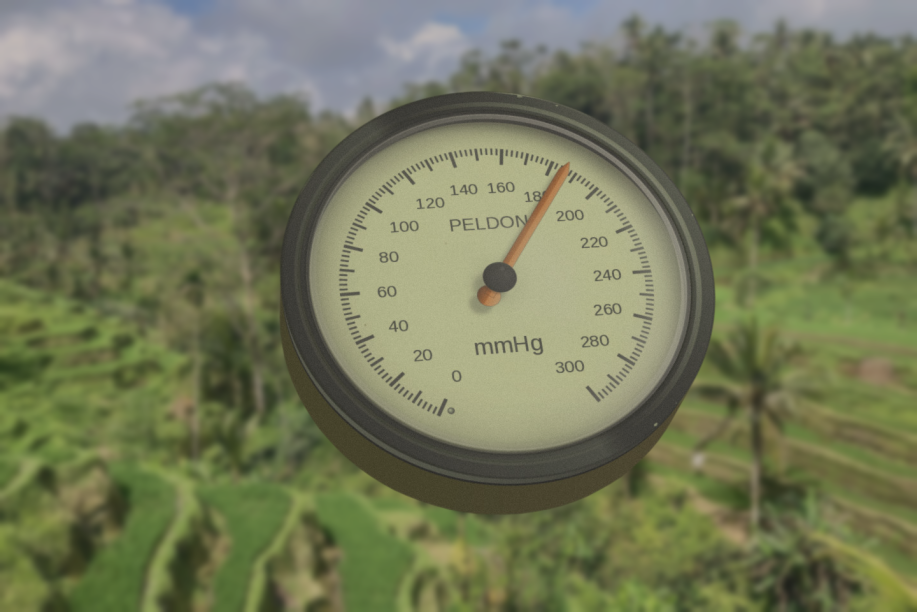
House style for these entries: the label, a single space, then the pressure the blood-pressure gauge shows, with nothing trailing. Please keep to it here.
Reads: 186 mmHg
